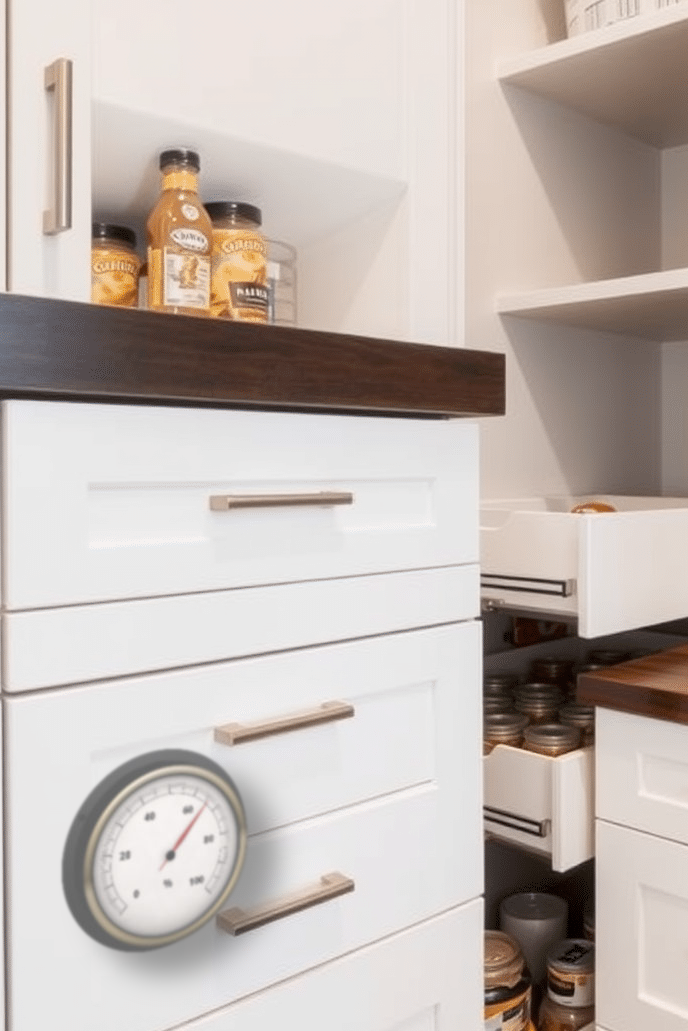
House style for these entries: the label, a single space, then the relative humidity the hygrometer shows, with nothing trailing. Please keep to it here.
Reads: 65 %
